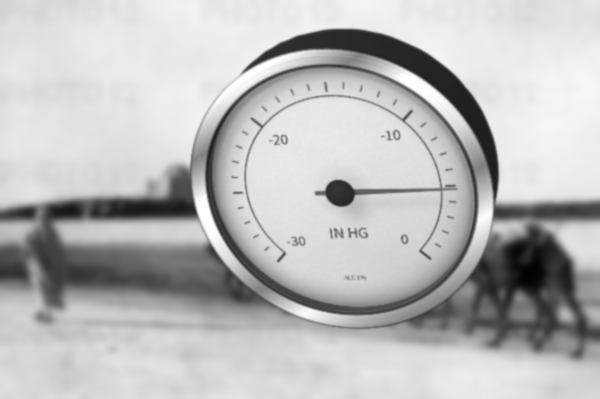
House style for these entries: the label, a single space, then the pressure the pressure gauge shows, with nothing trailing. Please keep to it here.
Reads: -5 inHg
